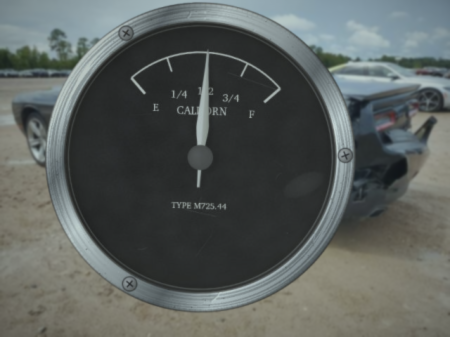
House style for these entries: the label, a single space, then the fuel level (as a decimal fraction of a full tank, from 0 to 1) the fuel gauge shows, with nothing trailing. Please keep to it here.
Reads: 0.5
